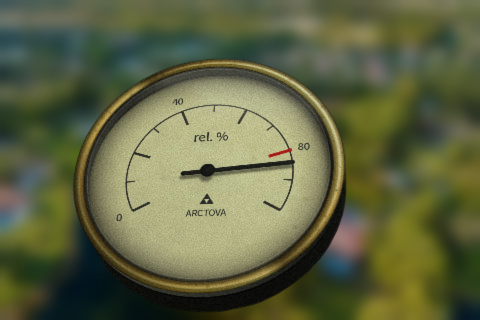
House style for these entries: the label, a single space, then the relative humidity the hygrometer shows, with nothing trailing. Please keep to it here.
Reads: 85 %
